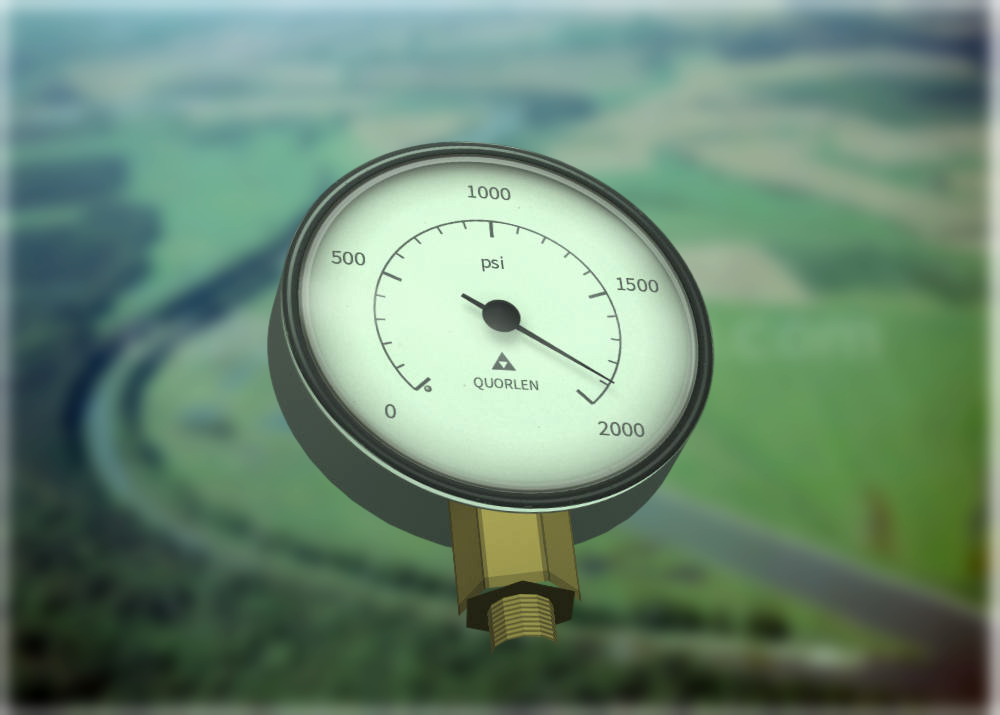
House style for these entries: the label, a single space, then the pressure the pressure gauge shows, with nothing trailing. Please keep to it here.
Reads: 1900 psi
